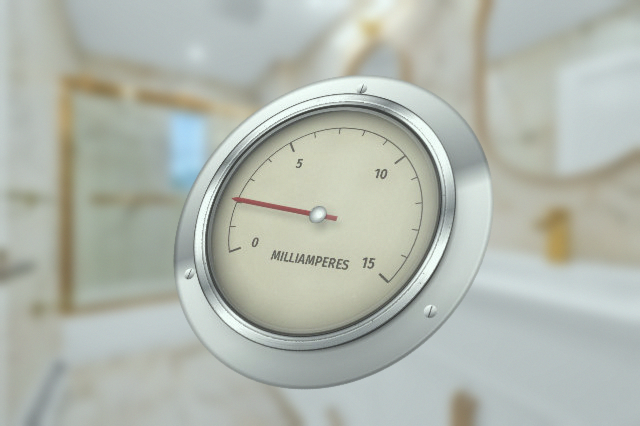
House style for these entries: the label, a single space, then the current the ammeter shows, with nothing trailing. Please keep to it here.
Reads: 2 mA
